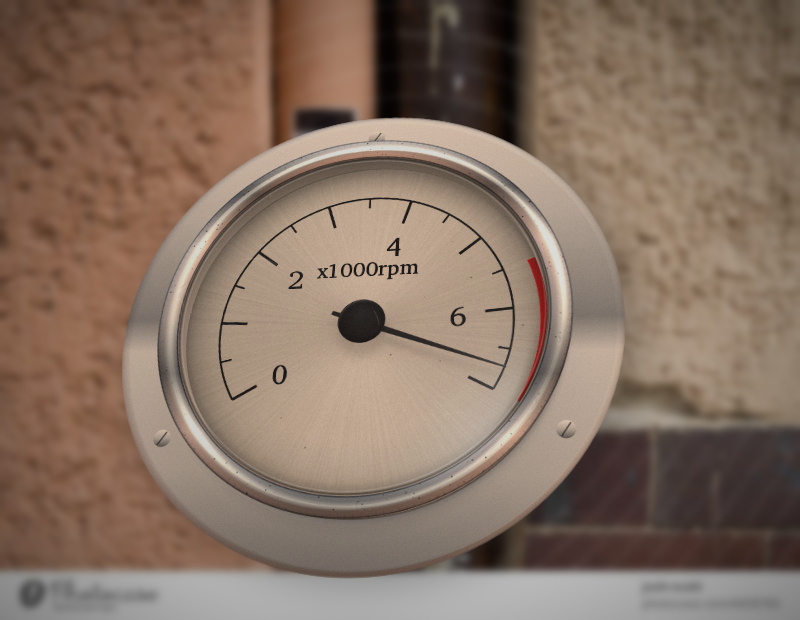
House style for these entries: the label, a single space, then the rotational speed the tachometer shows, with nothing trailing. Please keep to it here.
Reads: 6750 rpm
